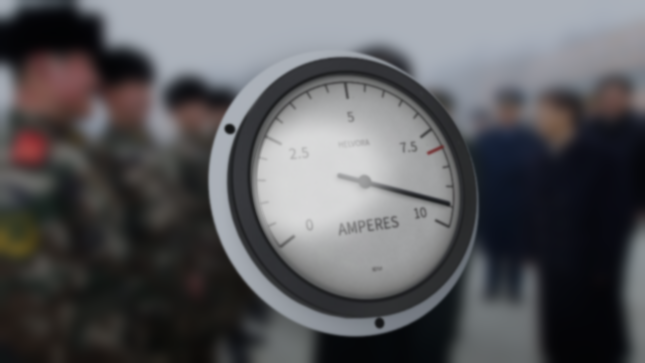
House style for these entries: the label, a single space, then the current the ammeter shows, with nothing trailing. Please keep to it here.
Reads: 9.5 A
